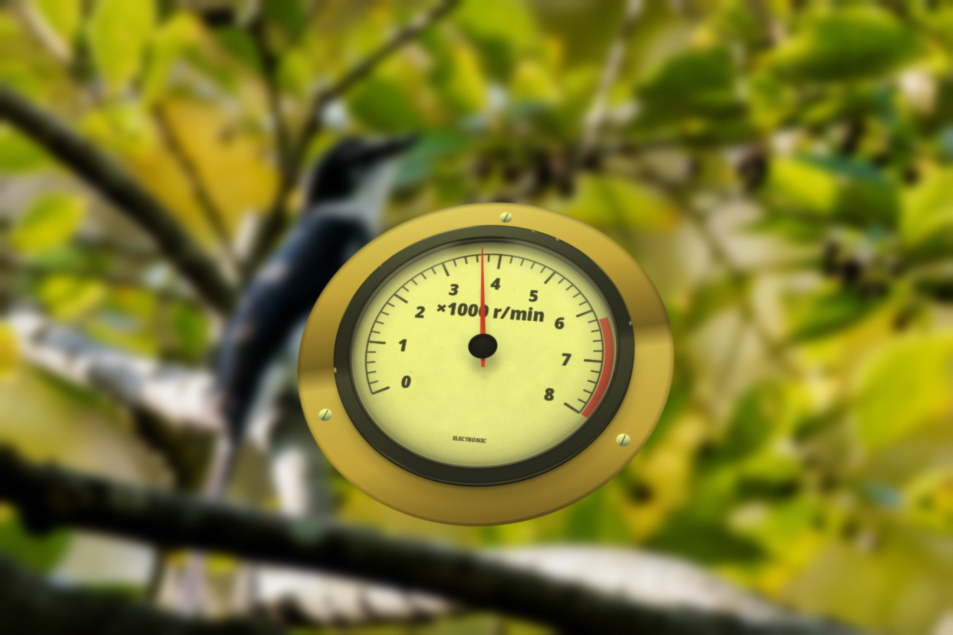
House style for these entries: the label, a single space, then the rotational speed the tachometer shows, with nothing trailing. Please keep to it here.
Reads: 3700 rpm
